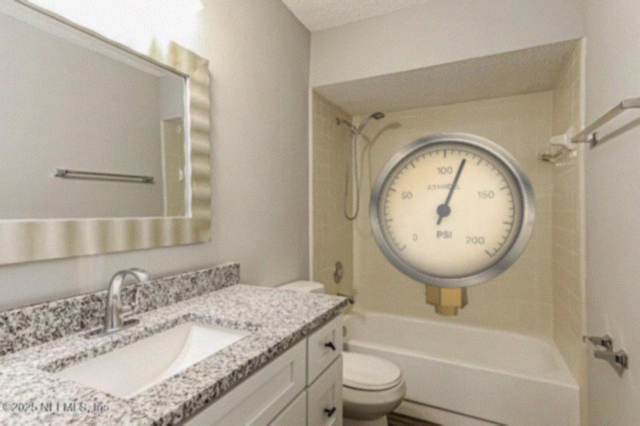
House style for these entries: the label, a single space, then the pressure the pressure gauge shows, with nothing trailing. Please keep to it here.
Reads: 115 psi
